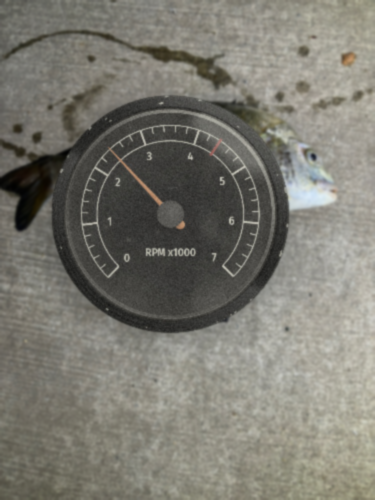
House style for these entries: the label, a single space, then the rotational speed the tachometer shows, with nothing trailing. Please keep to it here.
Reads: 2400 rpm
